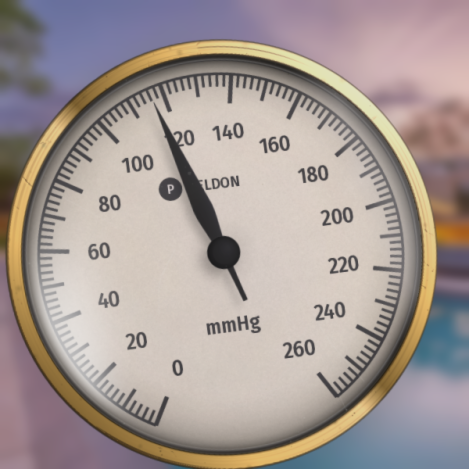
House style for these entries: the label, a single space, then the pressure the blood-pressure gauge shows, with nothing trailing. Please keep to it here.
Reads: 116 mmHg
